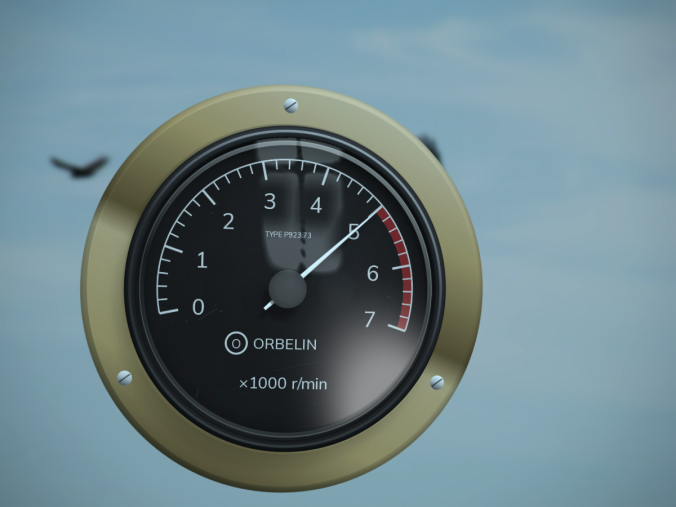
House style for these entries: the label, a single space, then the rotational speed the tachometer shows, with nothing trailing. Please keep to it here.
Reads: 5000 rpm
